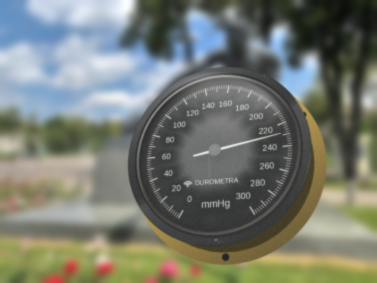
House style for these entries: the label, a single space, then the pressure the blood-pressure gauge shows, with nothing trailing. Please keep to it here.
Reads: 230 mmHg
